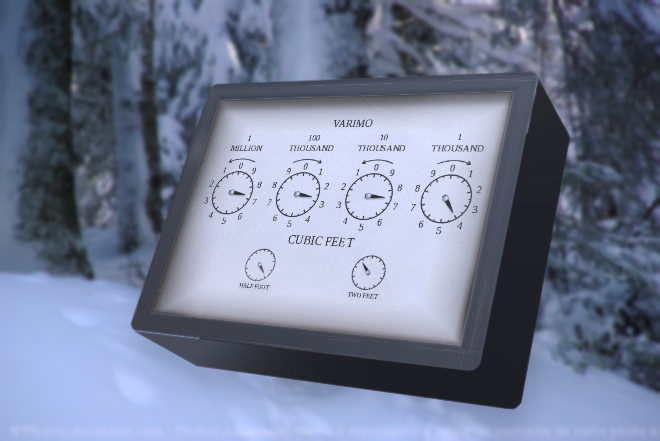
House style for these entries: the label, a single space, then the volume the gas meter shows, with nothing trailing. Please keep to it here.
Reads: 727400 ft³
